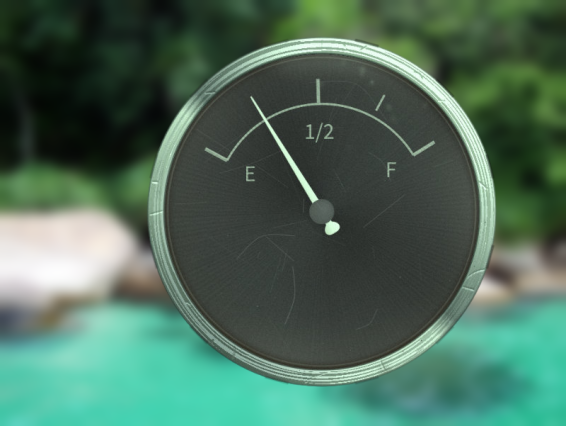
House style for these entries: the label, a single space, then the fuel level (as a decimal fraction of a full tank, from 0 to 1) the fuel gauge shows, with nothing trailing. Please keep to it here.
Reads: 0.25
